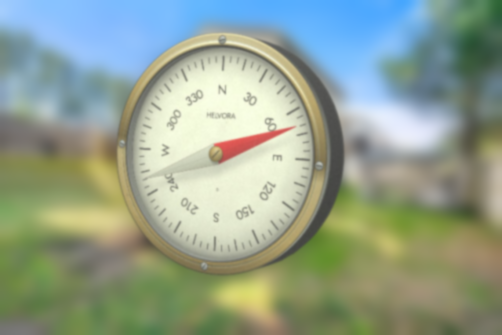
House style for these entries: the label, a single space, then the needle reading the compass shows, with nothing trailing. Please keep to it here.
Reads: 70 °
